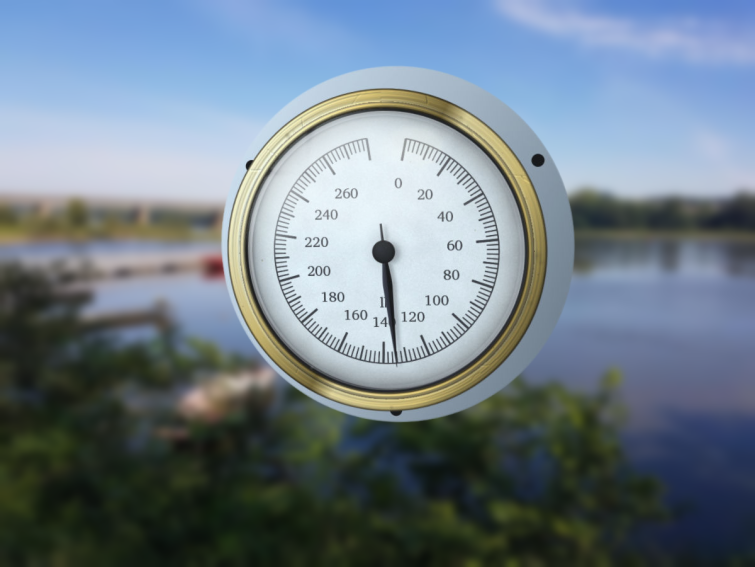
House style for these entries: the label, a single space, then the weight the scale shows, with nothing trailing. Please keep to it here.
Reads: 134 lb
